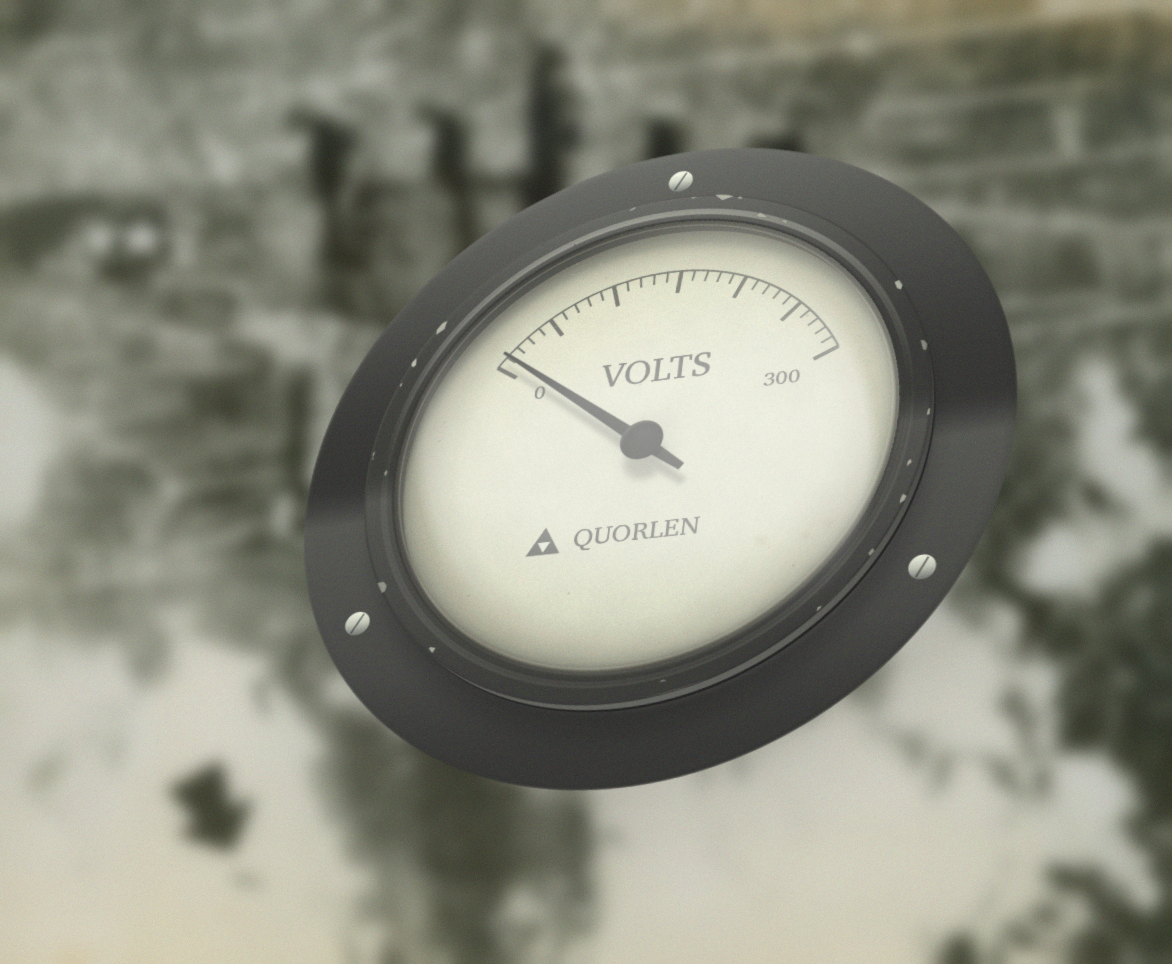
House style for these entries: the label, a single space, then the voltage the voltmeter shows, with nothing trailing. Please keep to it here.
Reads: 10 V
